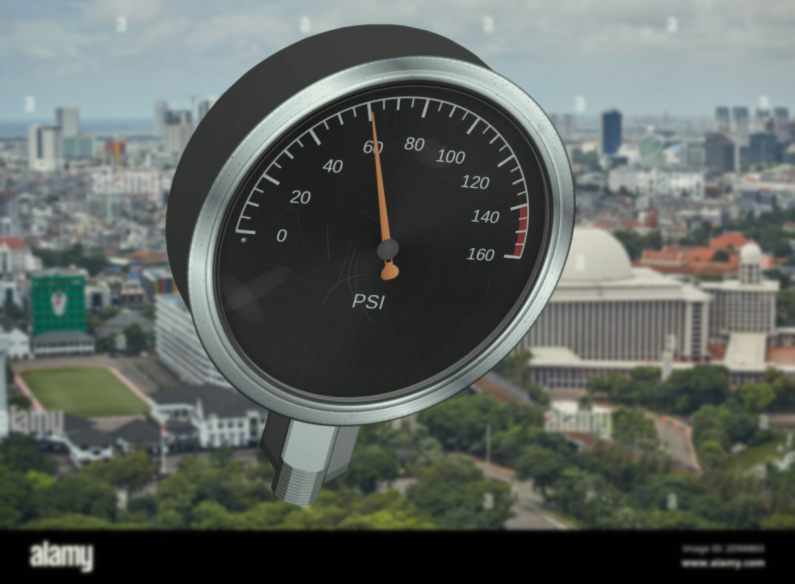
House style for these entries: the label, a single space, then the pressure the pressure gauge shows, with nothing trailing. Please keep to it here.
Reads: 60 psi
